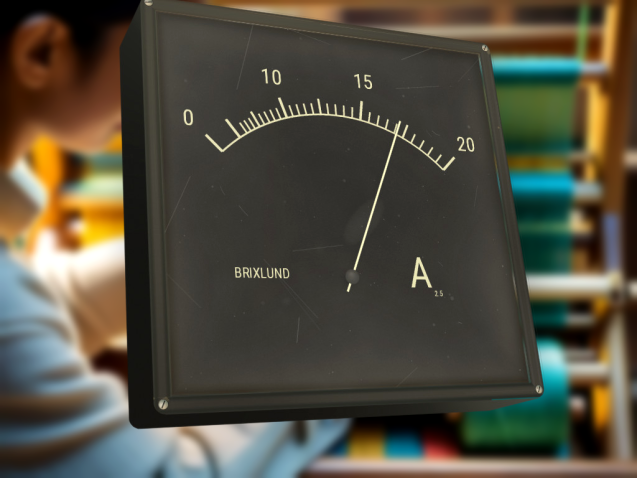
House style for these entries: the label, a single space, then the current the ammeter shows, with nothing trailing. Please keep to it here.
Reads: 17 A
